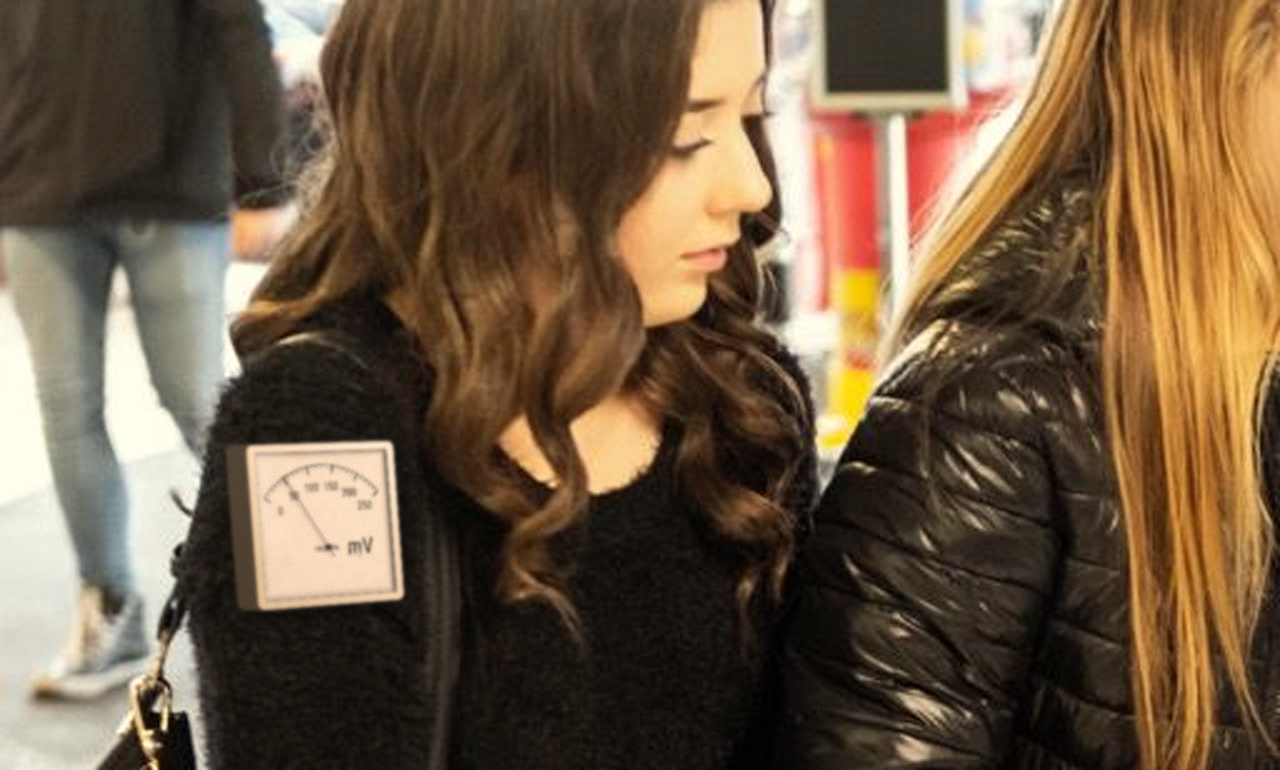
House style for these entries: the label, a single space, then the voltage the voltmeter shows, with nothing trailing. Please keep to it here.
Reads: 50 mV
